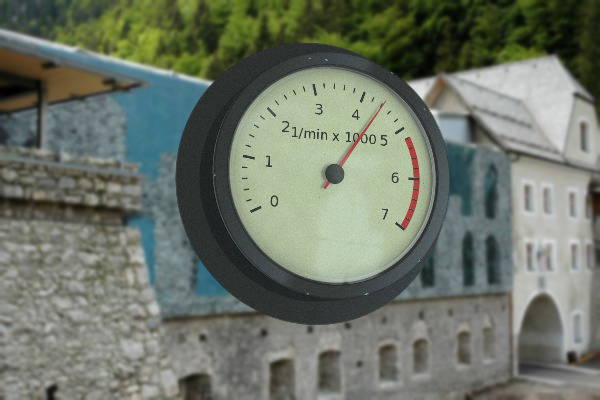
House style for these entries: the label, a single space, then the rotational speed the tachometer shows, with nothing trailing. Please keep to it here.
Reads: 4400 rpm
